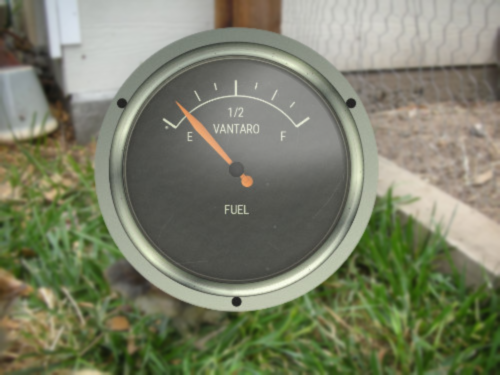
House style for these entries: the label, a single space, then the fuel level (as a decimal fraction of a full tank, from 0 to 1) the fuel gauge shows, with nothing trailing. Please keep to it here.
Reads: 0.125
